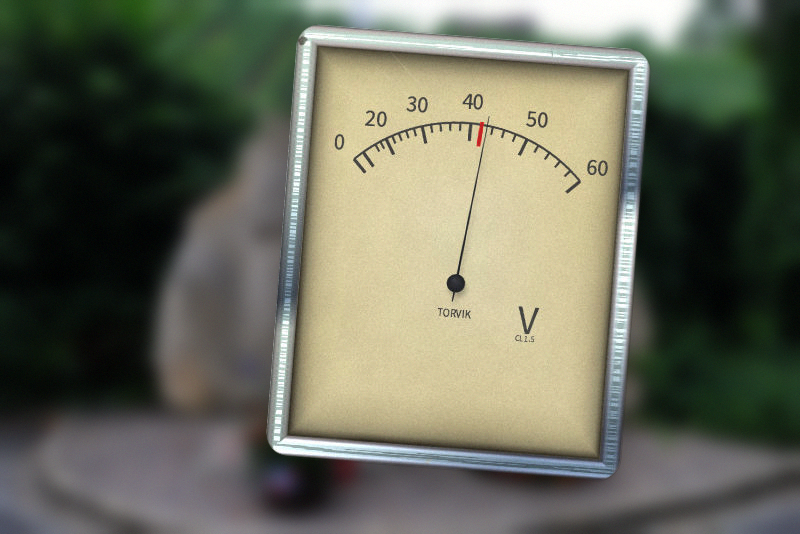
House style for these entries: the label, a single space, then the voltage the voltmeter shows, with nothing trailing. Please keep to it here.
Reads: 43 V
